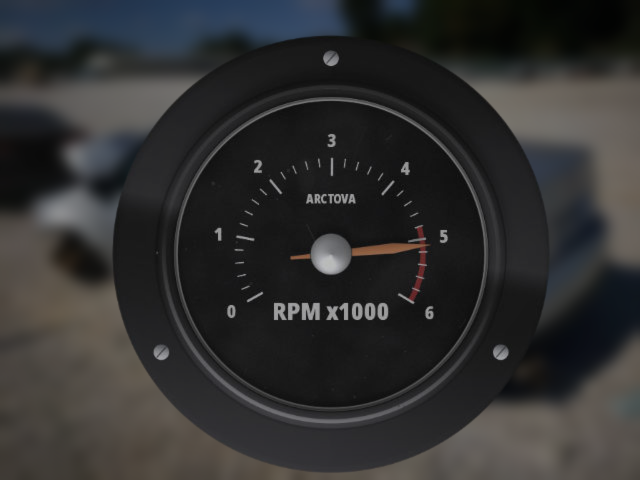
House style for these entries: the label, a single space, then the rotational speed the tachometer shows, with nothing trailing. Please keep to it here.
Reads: 5100 rpm
